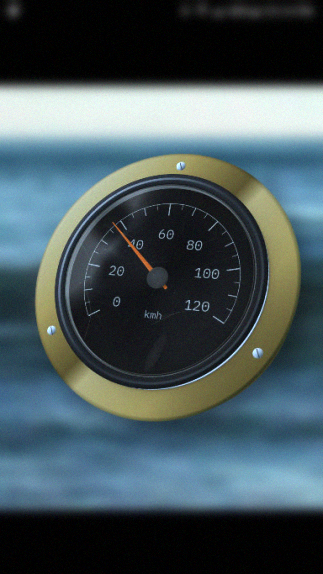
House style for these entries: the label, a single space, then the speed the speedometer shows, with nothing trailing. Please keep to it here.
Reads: 37.5 km/h
